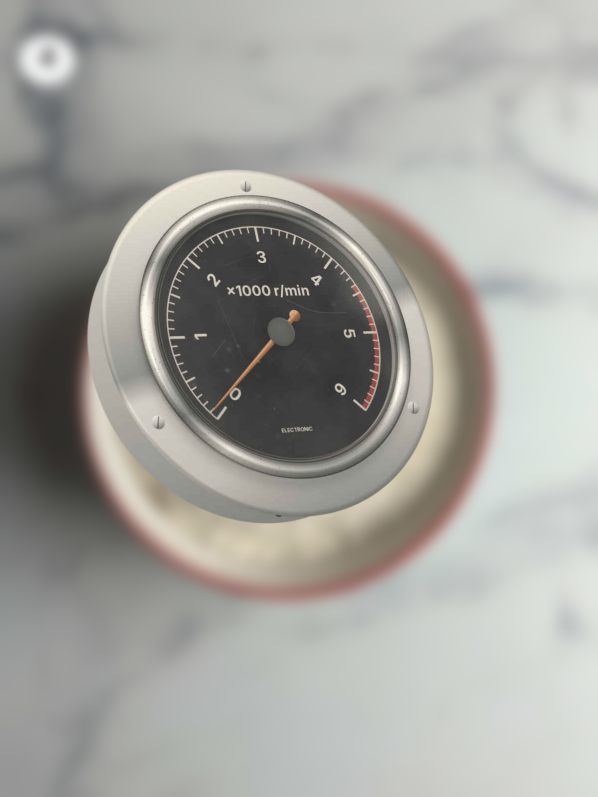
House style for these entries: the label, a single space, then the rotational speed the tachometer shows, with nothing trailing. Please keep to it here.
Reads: 100 rpm
